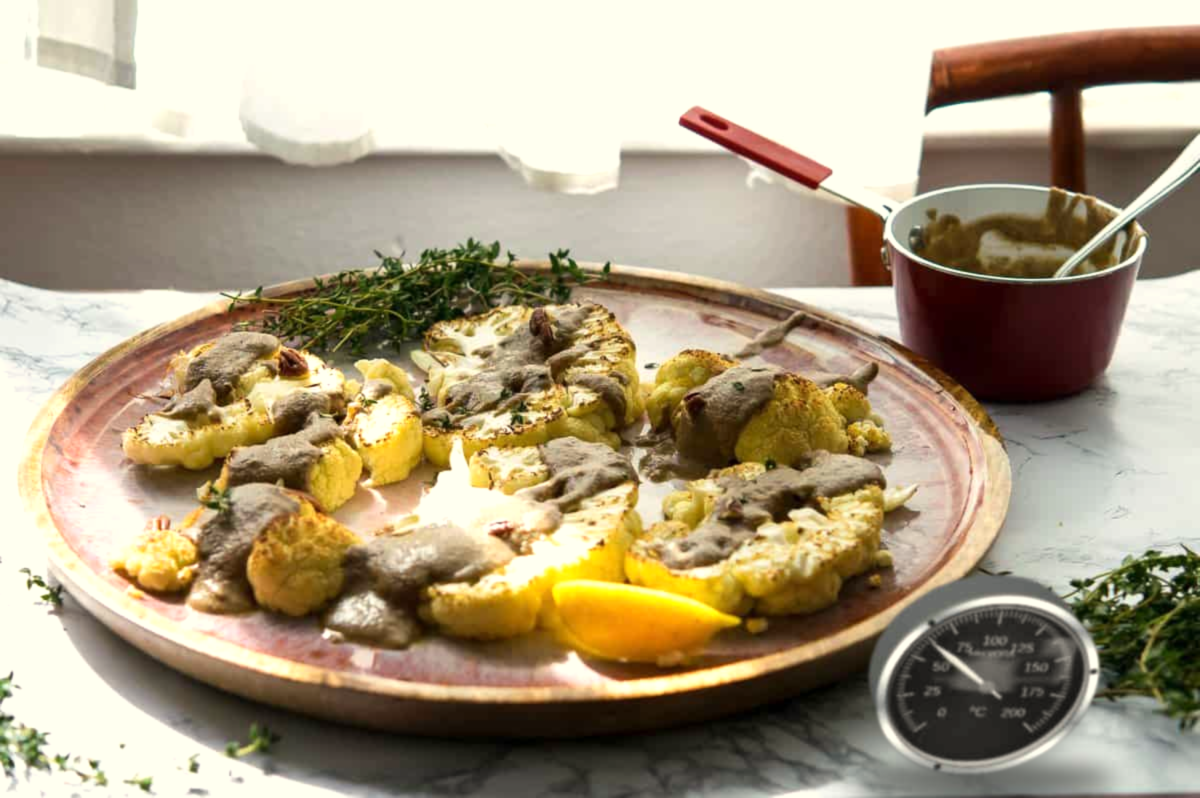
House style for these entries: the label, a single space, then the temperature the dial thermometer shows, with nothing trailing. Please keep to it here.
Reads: 62.5 °C
